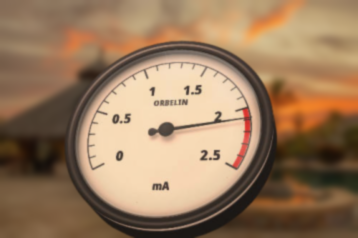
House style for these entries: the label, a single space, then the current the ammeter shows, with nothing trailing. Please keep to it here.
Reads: 2.1 mA
